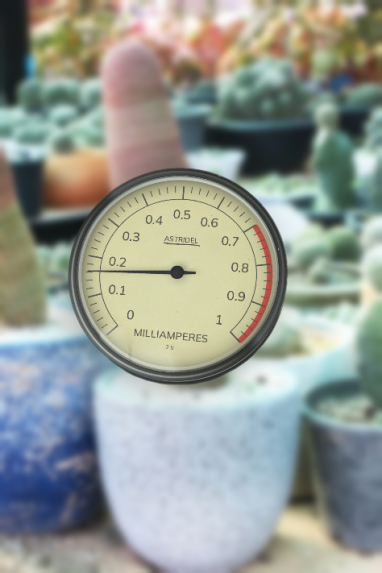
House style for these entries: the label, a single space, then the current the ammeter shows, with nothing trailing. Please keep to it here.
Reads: 0.16 mA
